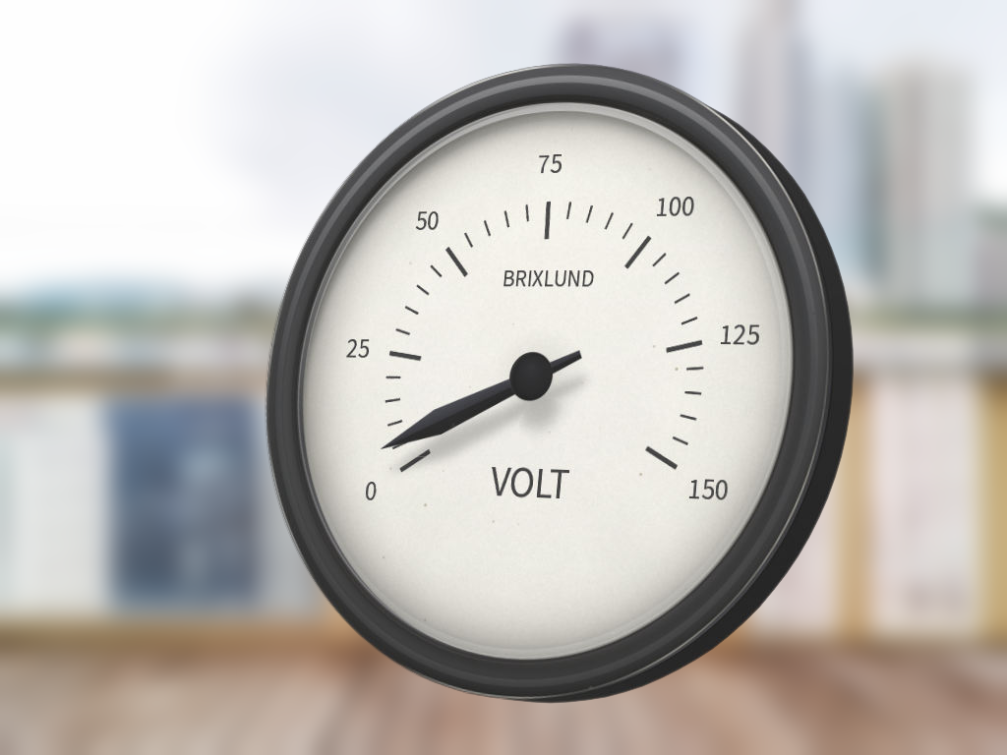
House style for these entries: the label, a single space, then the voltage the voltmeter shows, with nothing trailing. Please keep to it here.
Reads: 5 V
